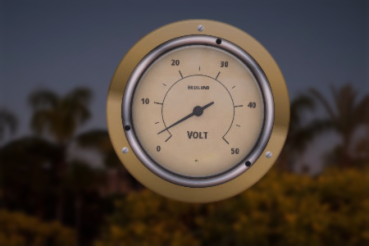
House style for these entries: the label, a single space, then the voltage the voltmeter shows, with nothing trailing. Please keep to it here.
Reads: 2.5 V
